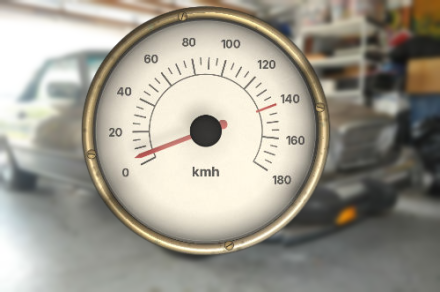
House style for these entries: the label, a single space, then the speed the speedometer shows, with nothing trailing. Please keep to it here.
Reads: 5 km/h
